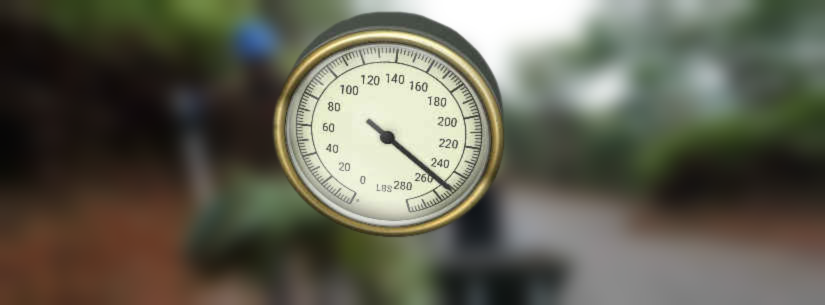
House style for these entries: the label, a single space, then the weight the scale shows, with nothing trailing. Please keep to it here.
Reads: 250 lb
